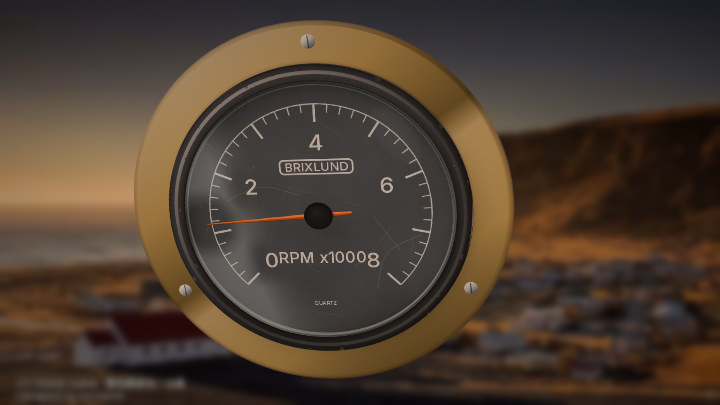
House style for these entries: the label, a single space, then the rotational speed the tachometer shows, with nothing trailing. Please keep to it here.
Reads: 1200 rpm
